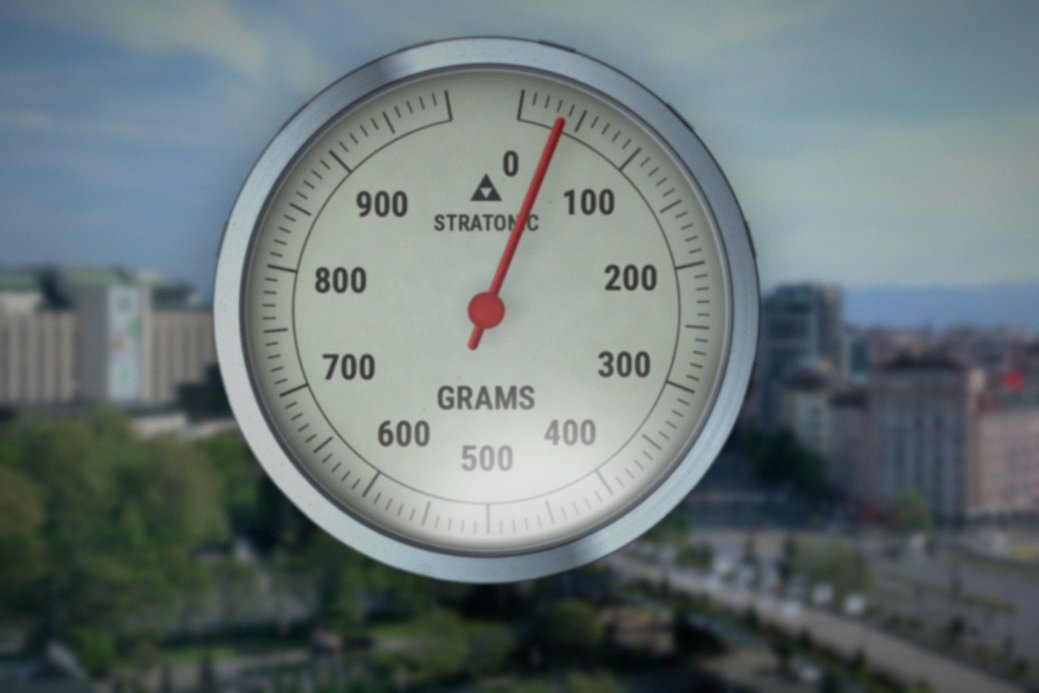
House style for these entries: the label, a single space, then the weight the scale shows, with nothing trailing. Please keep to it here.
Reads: 35 g
